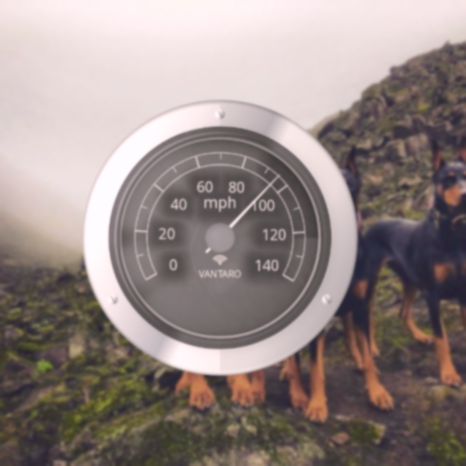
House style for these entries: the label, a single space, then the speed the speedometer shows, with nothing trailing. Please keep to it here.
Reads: 95 mph
